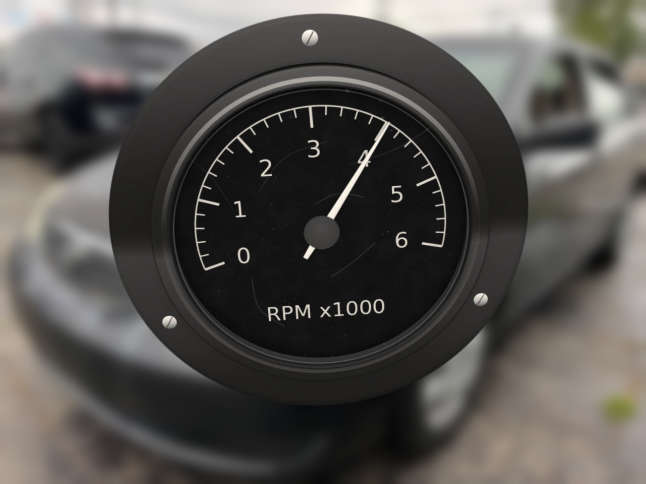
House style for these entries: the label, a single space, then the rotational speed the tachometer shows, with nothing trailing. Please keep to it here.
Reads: 4000 rpm
